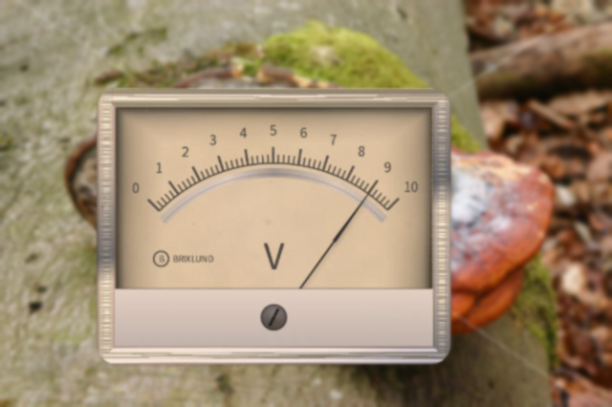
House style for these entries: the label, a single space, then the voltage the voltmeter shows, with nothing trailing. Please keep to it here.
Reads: 9 V
